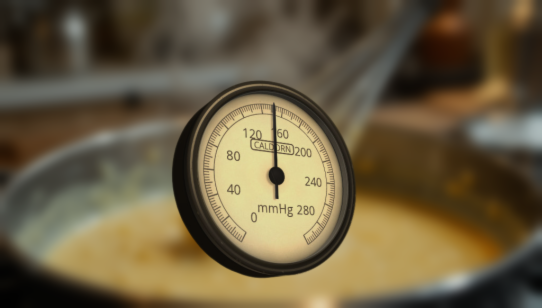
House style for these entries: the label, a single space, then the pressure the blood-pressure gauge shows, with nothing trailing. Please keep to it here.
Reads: 150 mmHg
